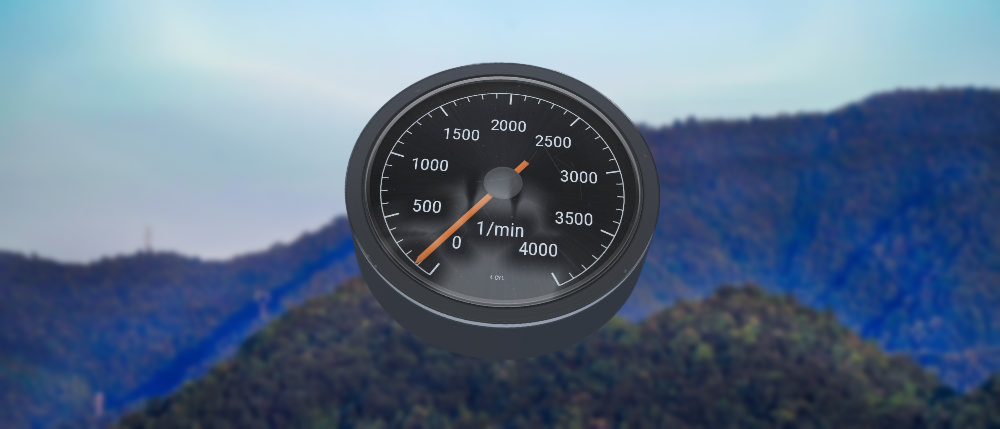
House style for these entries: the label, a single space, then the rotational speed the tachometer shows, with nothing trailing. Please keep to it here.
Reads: 100 rpm
